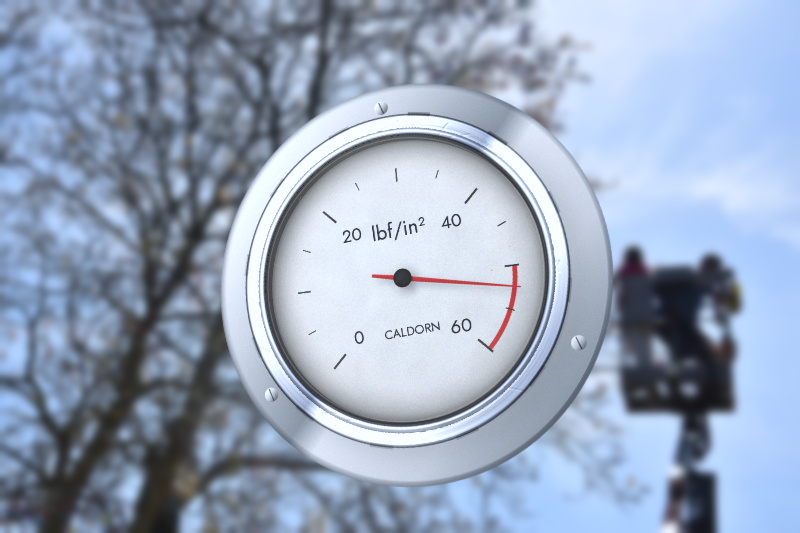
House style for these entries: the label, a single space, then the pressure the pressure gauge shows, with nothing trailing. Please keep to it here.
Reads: 52.5 psi
